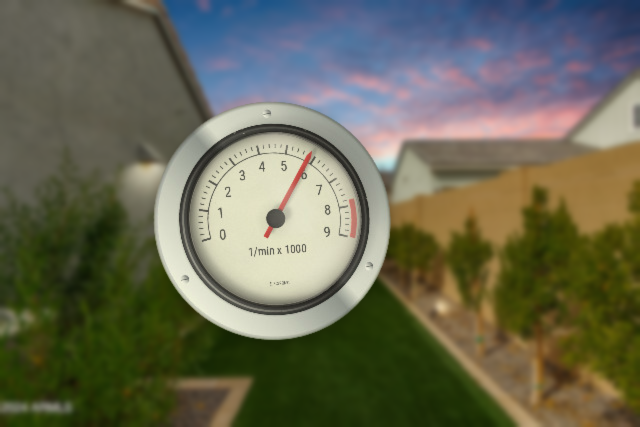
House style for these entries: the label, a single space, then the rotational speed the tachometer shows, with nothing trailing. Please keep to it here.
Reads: 5800 rpm
